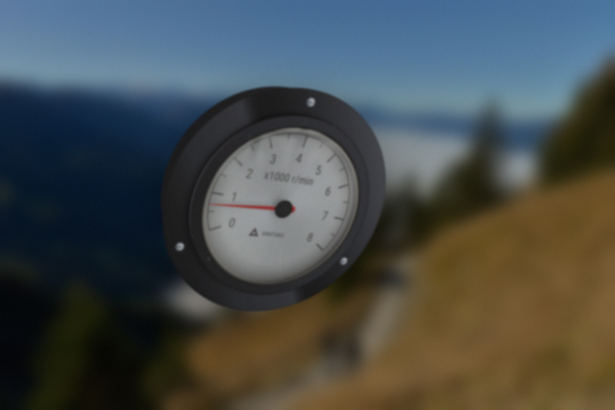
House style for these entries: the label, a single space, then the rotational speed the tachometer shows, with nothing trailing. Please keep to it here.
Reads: 750 rpm
